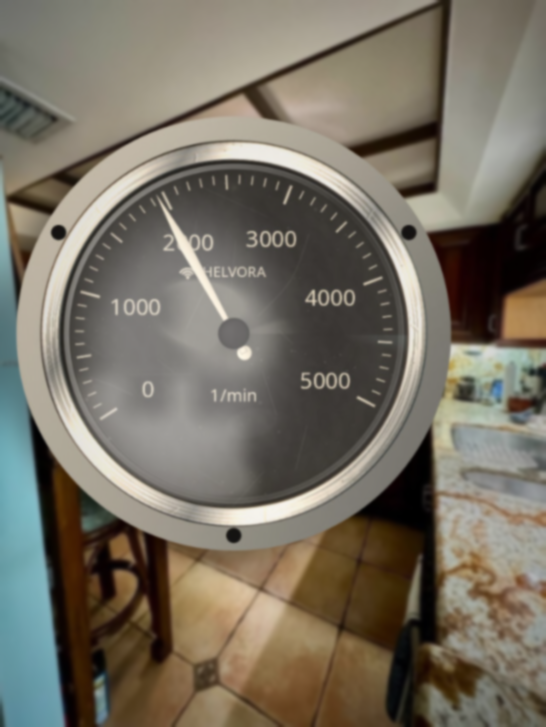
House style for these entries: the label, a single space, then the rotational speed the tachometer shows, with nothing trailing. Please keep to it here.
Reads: 1950 rpm
